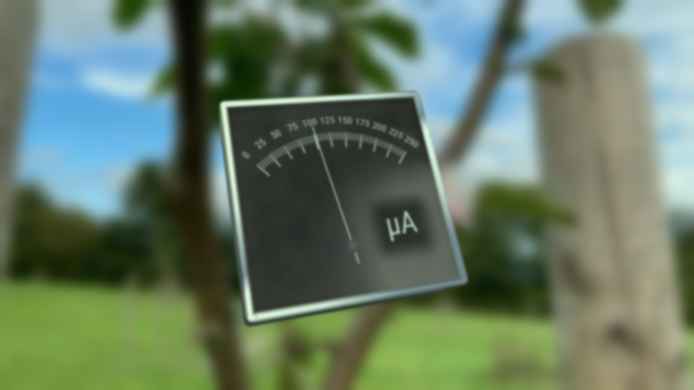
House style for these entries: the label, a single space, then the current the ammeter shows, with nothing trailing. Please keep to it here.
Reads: 100 µA
